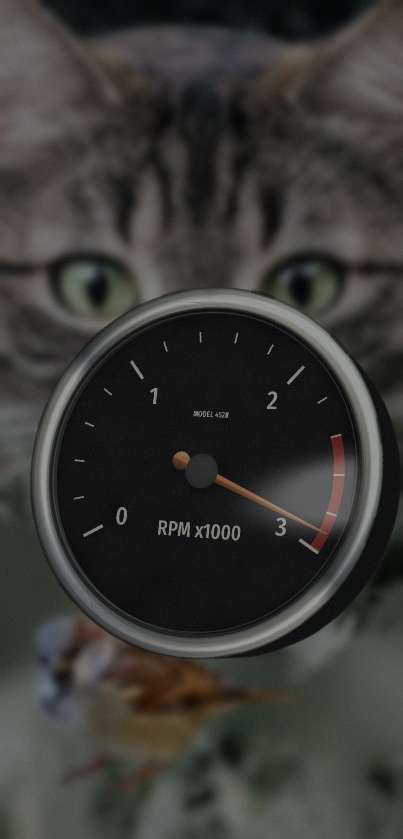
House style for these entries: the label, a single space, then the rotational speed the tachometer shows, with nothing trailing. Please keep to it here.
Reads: 2900 rpm
